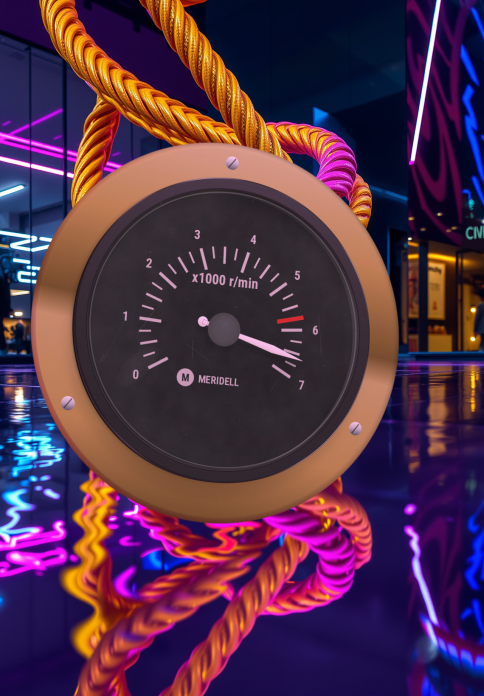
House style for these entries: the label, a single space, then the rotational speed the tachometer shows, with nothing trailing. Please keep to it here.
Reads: 6625 rpm
